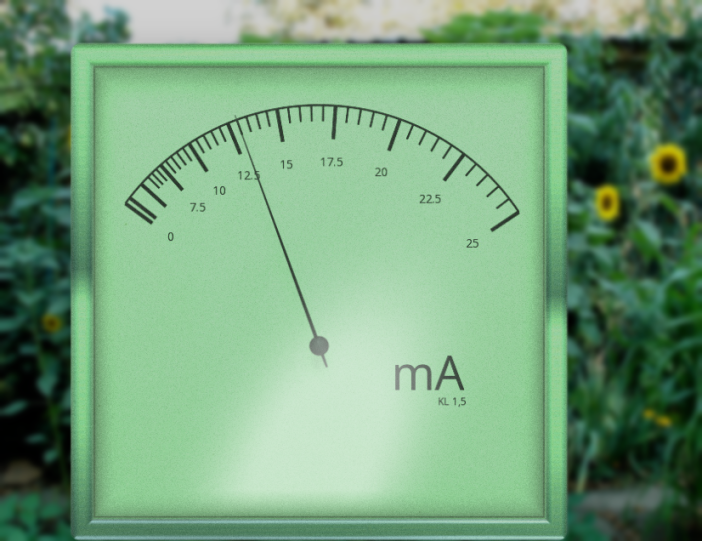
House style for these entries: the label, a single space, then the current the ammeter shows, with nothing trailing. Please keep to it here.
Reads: 13 mA
